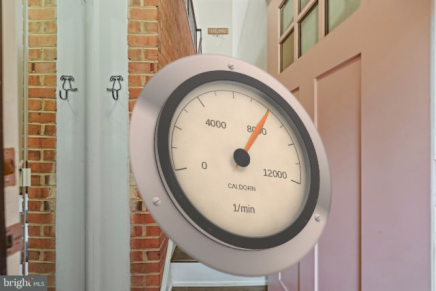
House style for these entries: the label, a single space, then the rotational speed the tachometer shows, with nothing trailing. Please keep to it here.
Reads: 8000 rpm
